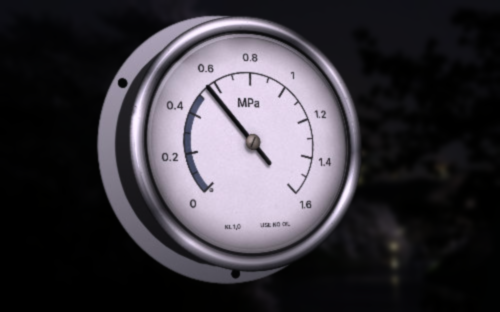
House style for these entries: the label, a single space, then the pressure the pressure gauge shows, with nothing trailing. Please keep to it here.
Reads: 0.55 MPa
